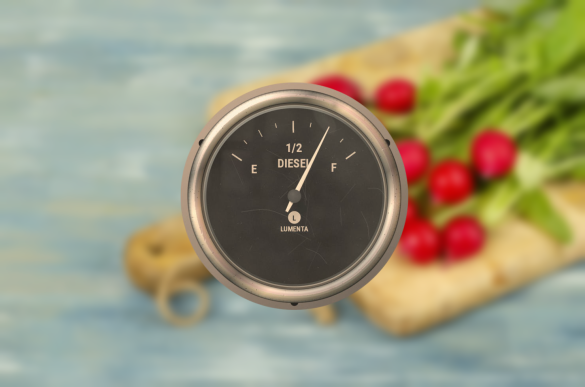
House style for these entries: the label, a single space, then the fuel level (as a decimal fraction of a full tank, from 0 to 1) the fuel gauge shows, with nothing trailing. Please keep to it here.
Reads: 0.75
